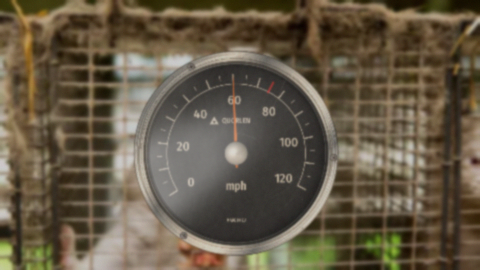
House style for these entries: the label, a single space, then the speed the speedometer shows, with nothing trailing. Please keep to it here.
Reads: 60 mph
